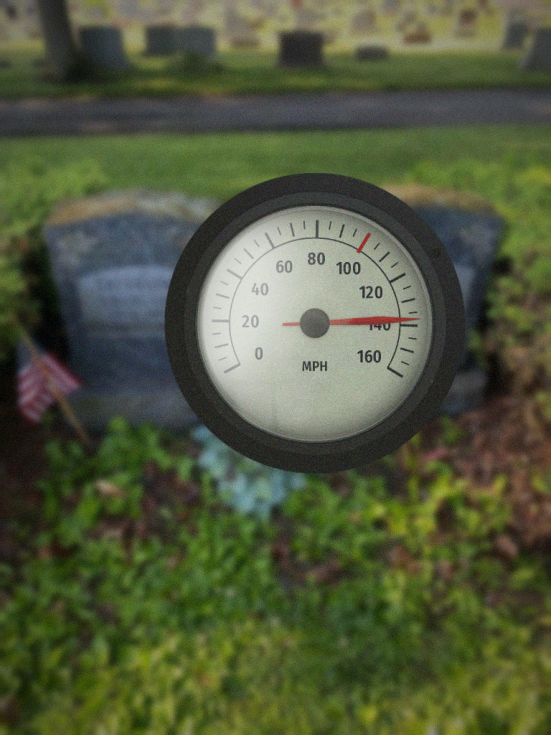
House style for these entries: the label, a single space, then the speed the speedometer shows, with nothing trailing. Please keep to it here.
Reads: 137.5 mph
